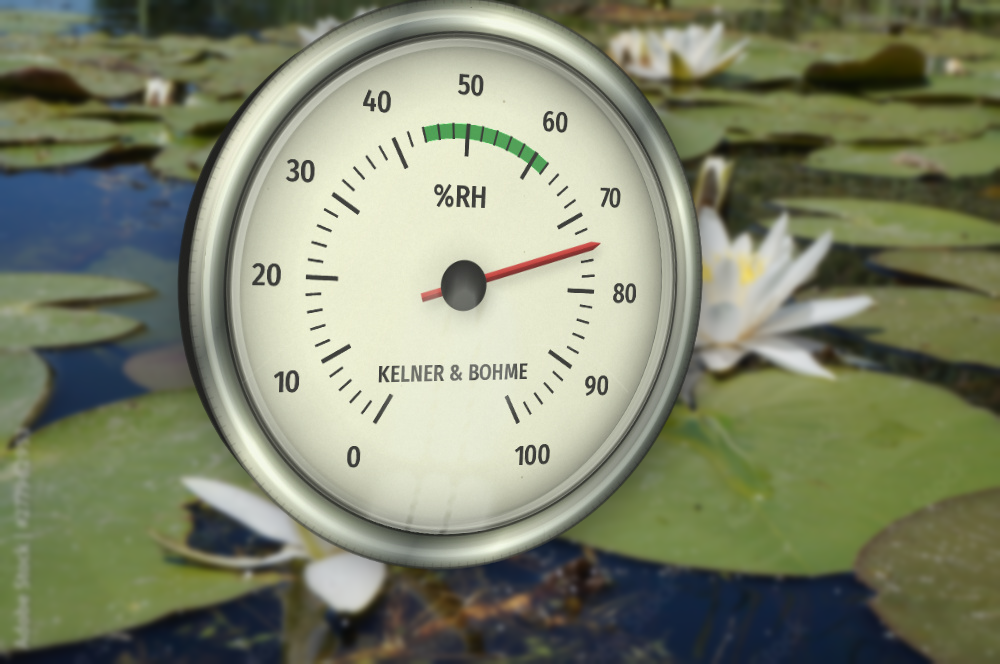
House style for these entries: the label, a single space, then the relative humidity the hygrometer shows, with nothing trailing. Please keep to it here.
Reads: 74 %
